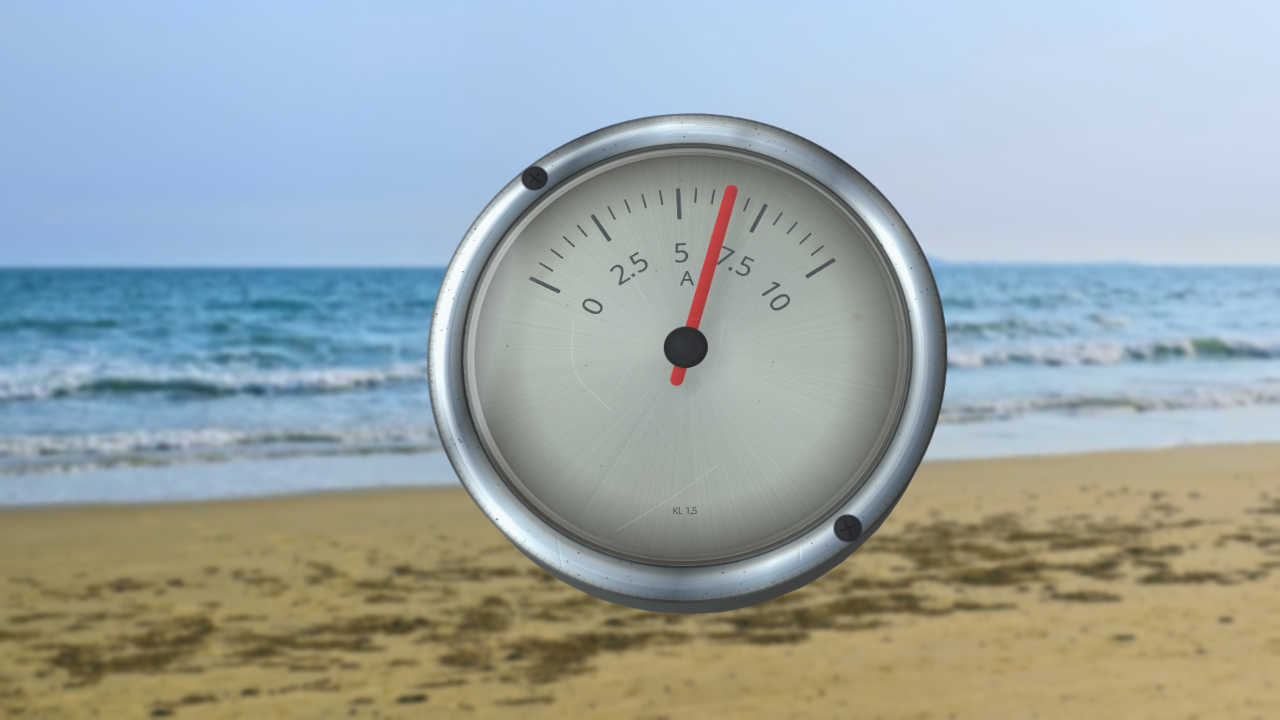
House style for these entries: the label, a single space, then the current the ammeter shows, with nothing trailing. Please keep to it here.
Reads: 6.5 A
